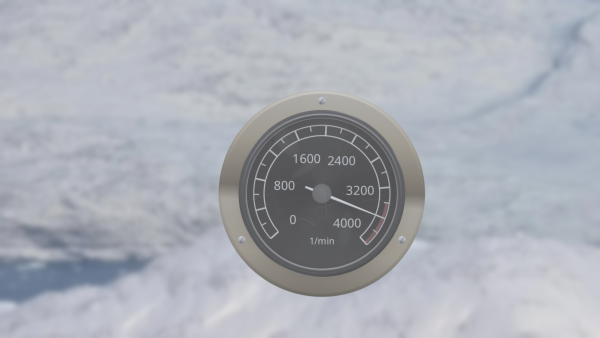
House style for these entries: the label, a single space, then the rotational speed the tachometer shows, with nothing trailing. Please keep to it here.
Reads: 3600 rpm
